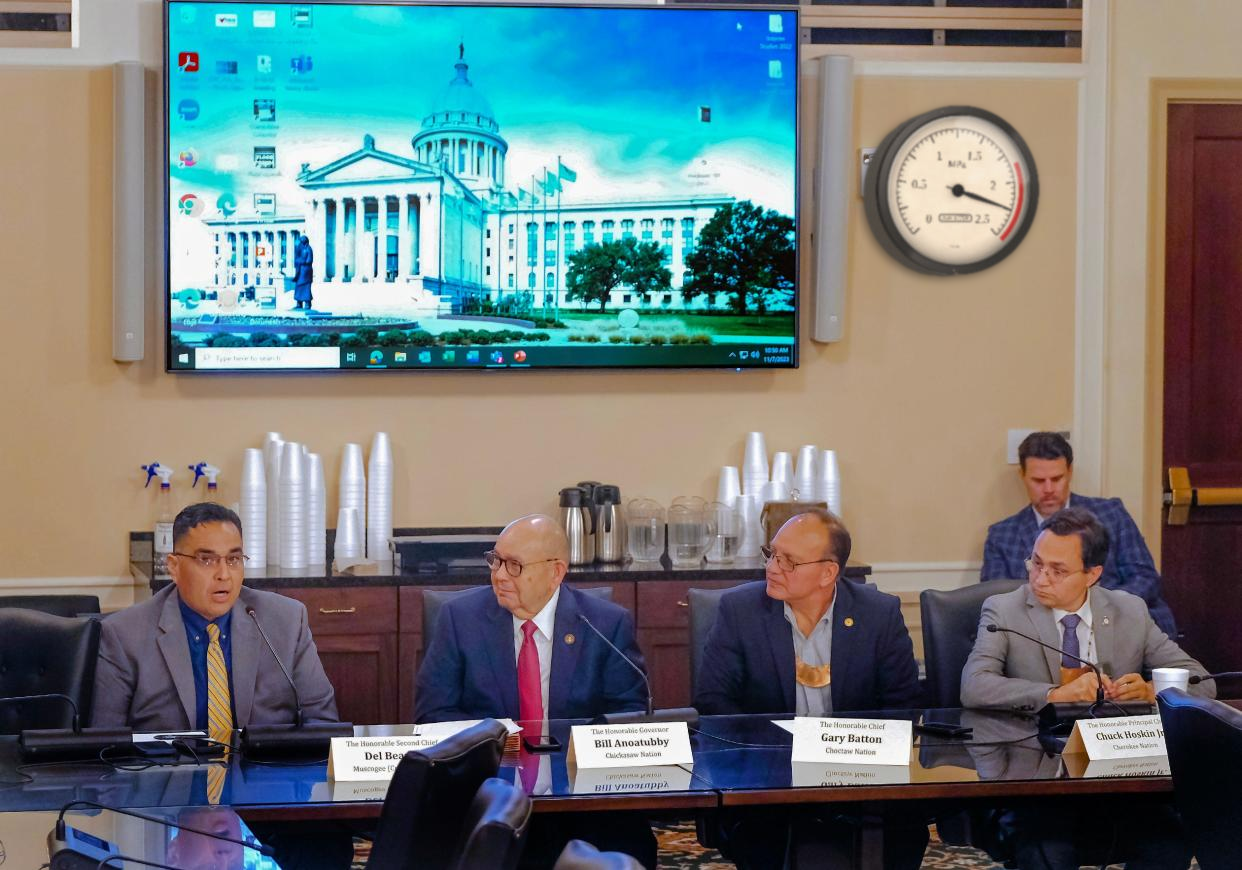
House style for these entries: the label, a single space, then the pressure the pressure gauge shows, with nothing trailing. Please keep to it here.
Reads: 2.25 MPa
